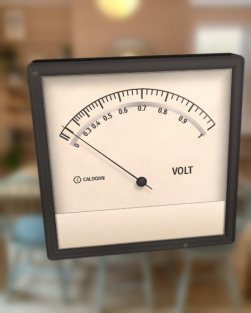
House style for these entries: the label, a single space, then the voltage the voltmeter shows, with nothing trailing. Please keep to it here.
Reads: 0.2 V
